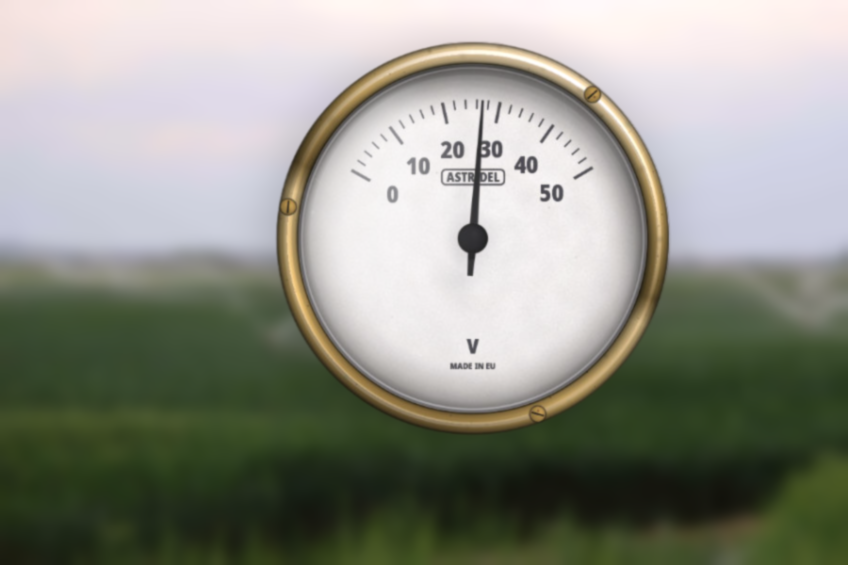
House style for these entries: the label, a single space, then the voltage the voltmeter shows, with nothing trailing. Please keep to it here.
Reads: 27 V
